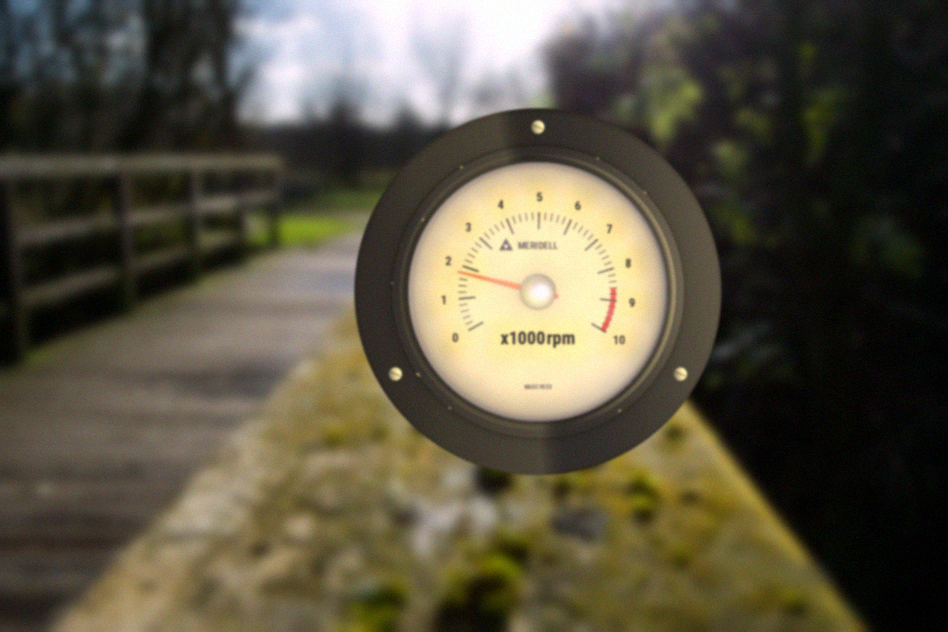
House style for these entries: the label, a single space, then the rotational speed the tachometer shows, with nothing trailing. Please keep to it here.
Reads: 1800 rpm
